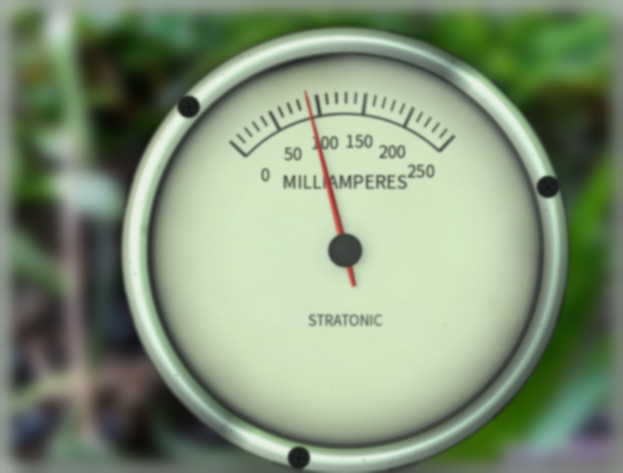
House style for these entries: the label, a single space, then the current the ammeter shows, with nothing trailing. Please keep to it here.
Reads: 90 mA
